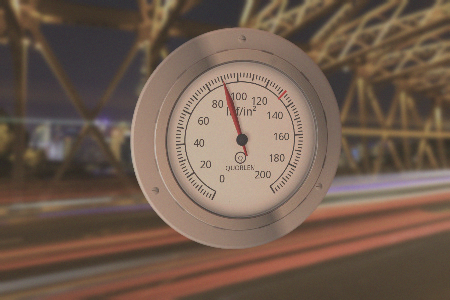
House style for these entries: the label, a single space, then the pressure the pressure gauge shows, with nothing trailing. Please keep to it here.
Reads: 90 psi
